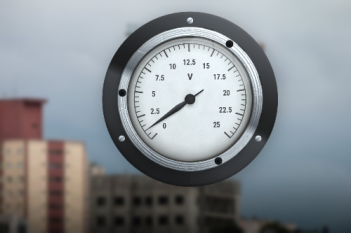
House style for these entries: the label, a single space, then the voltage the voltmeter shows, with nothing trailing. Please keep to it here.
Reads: 1 V
